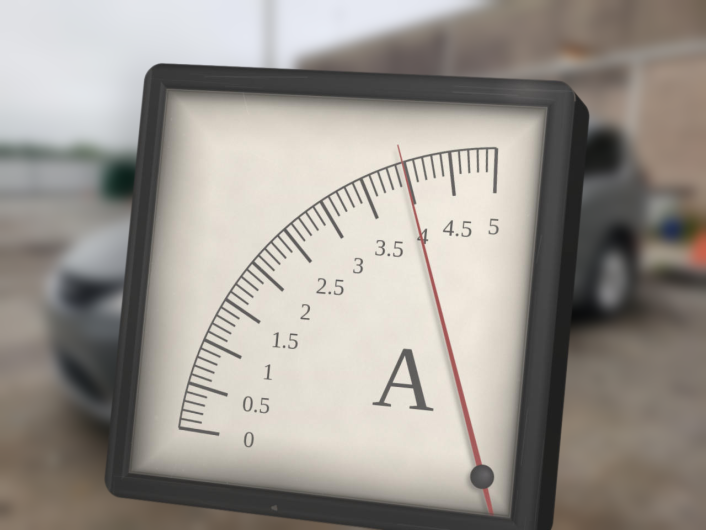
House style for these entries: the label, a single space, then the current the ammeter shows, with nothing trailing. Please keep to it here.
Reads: 4 A
